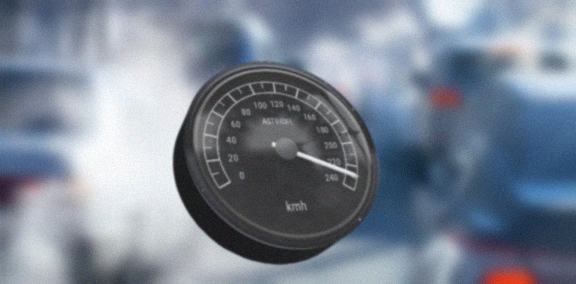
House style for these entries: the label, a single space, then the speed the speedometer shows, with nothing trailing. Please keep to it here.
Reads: 230 km/h
